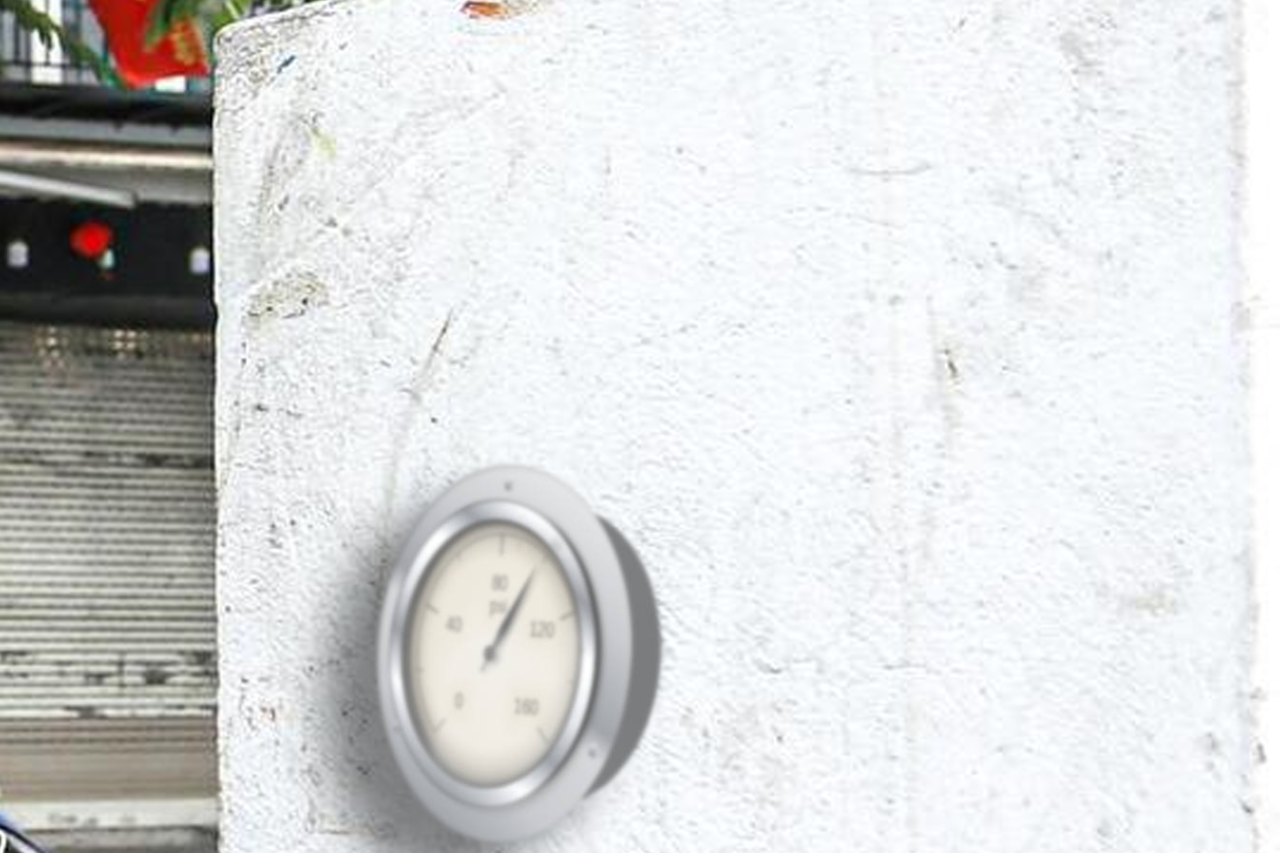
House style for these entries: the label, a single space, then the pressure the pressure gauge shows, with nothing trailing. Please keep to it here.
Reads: 100 psi
